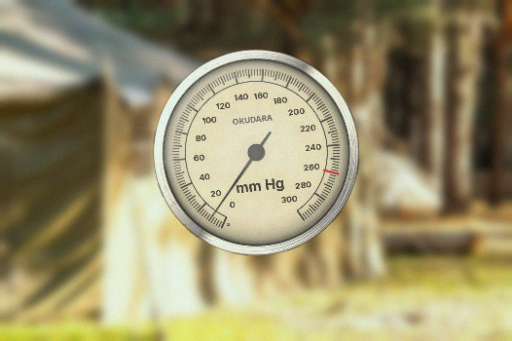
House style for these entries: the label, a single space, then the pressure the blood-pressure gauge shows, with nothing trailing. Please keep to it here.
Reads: 10 mmHg
